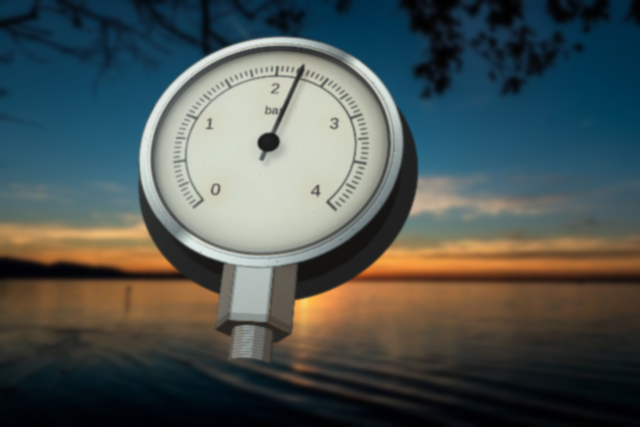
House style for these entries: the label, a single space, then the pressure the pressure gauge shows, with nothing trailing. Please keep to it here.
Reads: 2.25 bar
